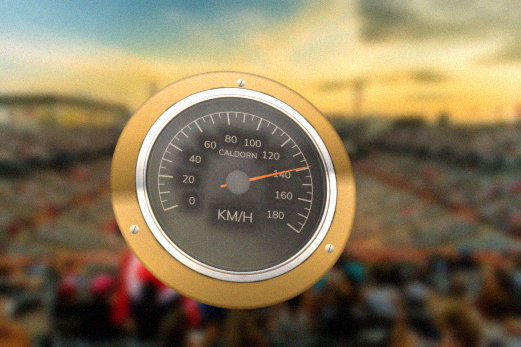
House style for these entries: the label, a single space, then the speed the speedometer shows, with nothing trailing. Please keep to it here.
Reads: 140 km/h
